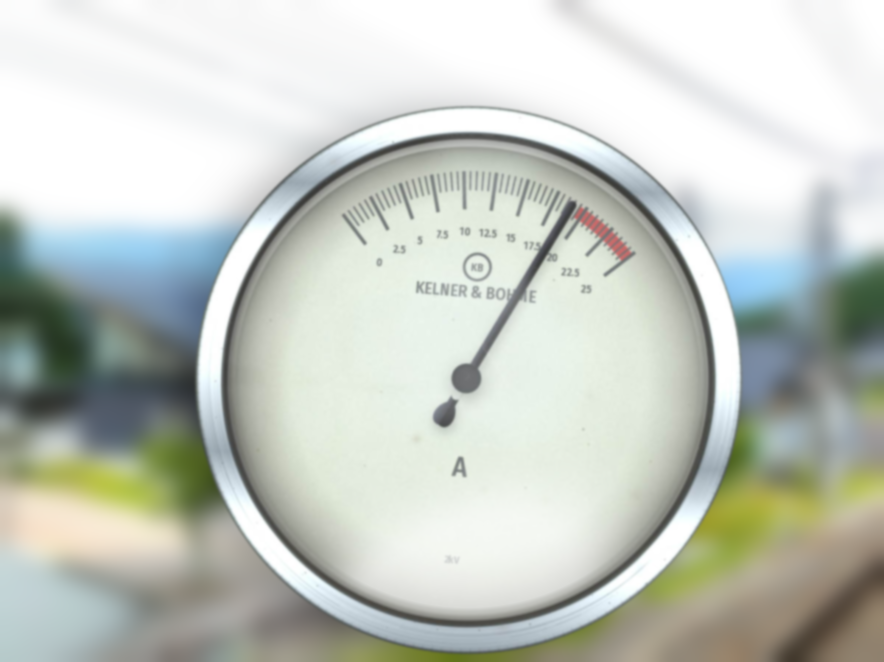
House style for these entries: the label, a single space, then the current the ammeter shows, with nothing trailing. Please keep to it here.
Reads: 19 A
